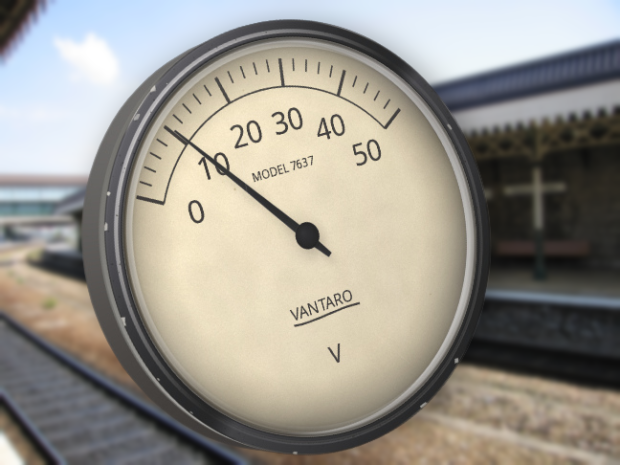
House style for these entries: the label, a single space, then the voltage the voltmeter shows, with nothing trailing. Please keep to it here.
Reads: 10 V
